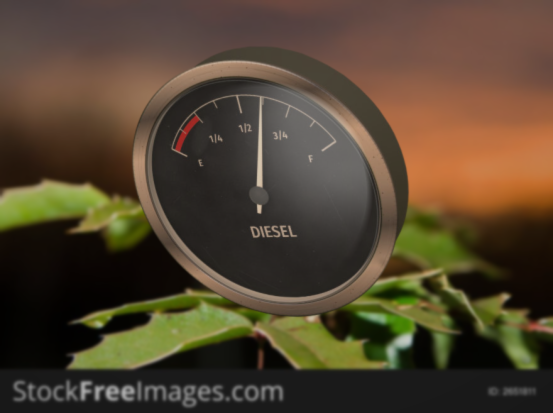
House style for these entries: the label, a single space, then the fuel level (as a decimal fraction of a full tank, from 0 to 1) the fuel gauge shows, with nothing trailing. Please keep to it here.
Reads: 0.625
